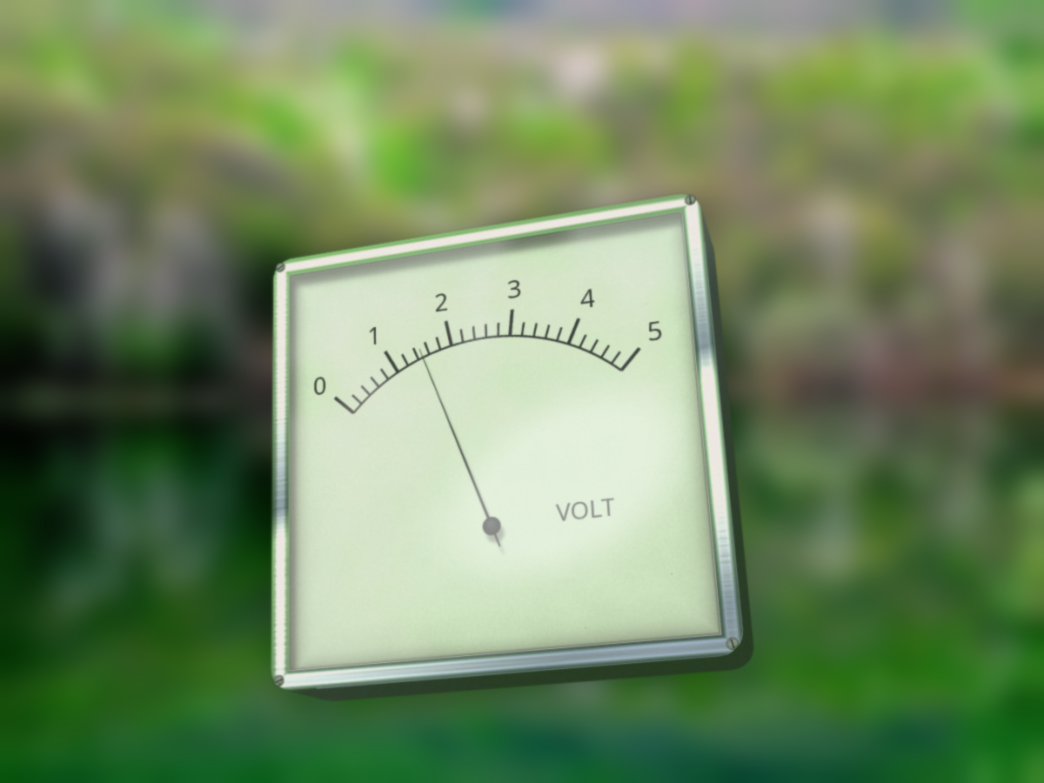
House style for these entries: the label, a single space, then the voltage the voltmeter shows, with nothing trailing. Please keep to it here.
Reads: 1.5 V
